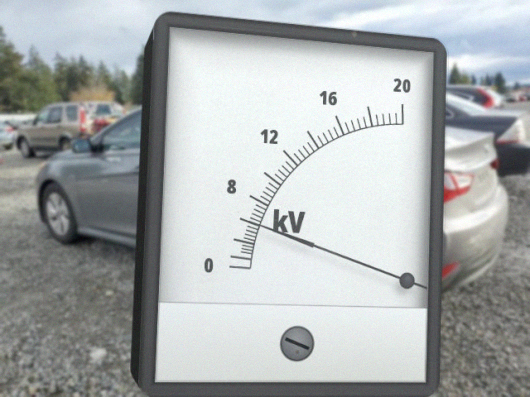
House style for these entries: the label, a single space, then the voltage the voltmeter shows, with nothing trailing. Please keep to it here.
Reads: 6 kV
